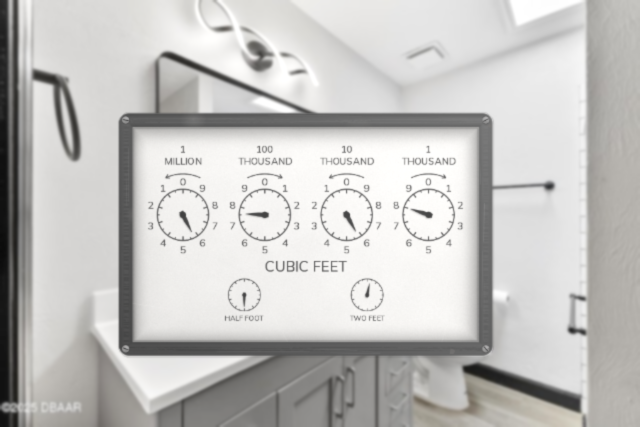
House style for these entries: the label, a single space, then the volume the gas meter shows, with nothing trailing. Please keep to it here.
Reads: 575800 ft³
